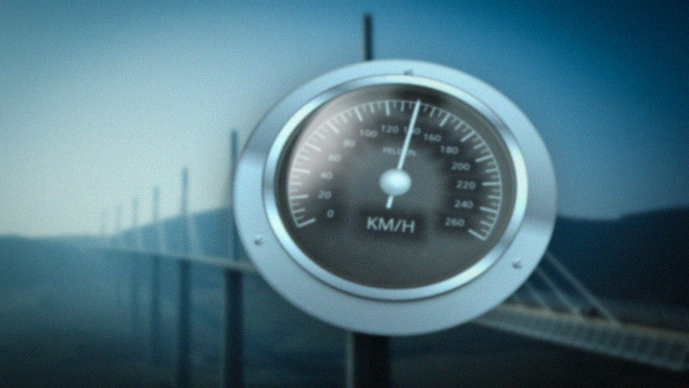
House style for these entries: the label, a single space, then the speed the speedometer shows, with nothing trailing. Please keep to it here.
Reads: 140 km/h
